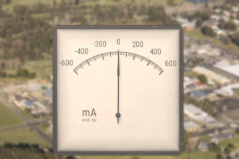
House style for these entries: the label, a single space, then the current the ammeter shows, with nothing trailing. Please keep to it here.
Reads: 0 mA
